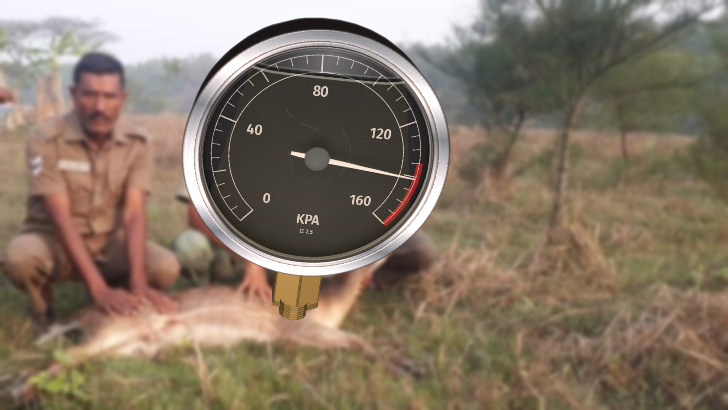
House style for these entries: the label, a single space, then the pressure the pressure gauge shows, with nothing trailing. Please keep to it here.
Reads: 140 kPa
